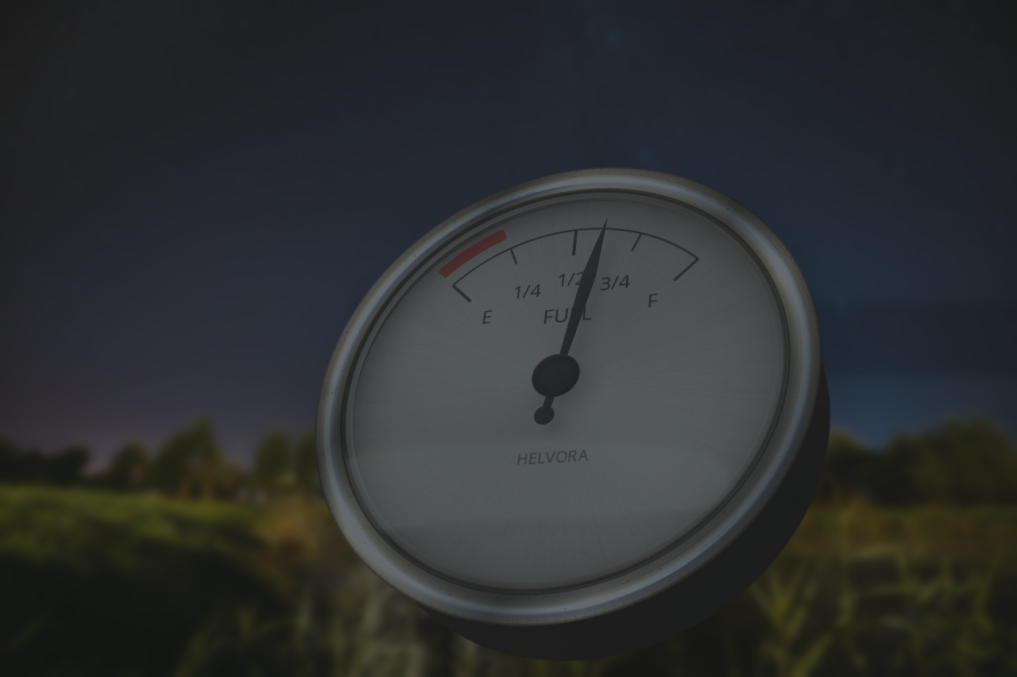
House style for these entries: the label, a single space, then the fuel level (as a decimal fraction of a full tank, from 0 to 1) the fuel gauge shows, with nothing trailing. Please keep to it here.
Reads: 0.625
